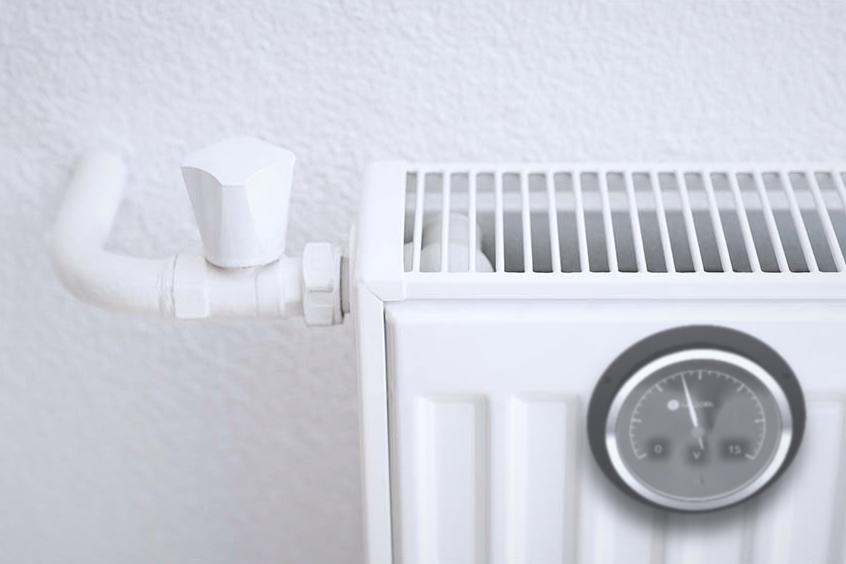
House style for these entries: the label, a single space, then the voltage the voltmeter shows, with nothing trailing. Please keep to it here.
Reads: 6.5 V
